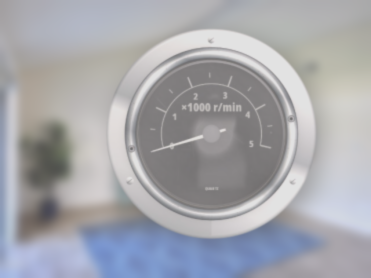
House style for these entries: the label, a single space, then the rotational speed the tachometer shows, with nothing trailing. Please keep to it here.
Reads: 0 rpm
